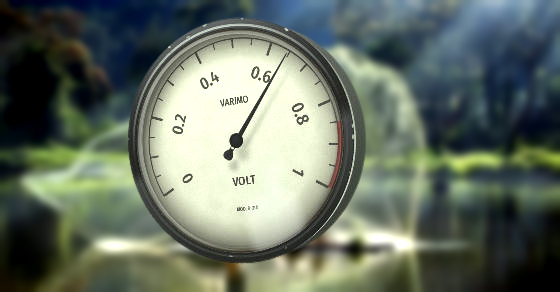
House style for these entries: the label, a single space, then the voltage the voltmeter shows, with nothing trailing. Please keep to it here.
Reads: 0.65 V
